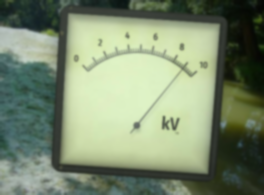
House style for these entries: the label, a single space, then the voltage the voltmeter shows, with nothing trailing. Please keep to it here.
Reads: 9 kV
